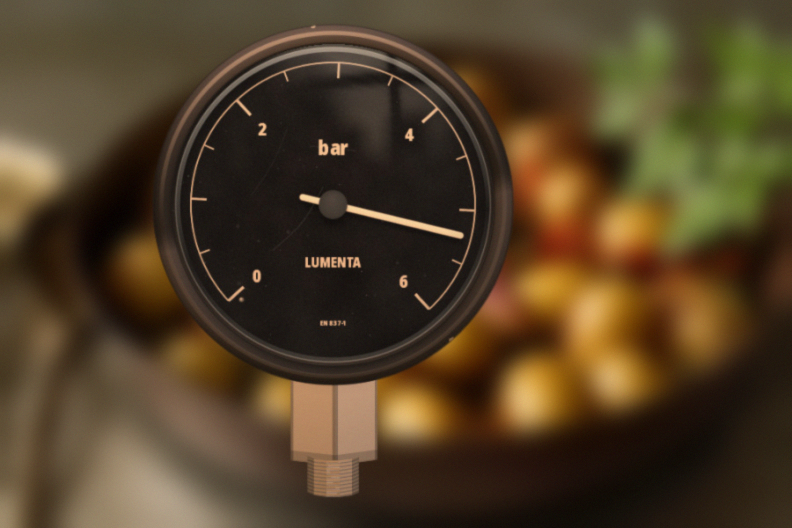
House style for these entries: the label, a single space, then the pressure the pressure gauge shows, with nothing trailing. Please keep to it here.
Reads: 5.25 bar
